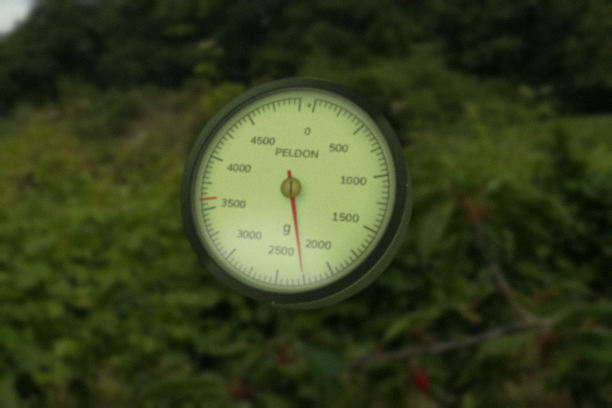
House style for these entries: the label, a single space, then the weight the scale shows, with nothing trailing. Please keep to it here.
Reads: 2250 g
